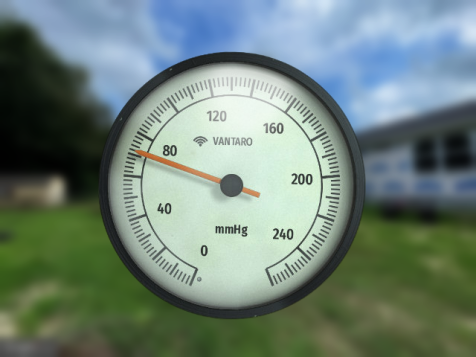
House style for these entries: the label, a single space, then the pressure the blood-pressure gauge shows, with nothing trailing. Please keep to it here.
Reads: 72 mmHg
